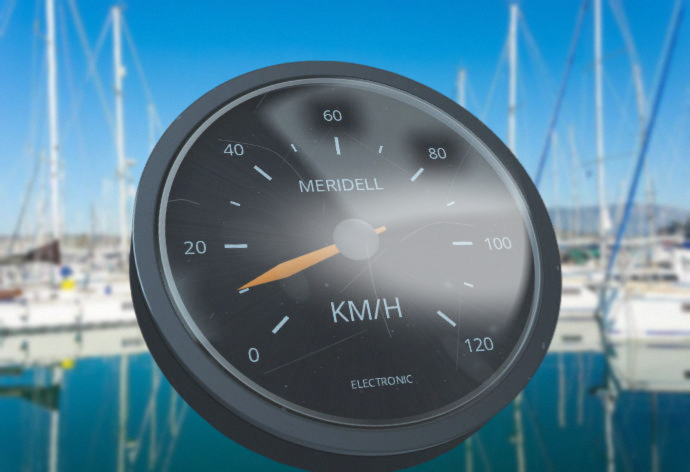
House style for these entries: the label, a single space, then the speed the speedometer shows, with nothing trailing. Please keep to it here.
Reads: 10 km/h
